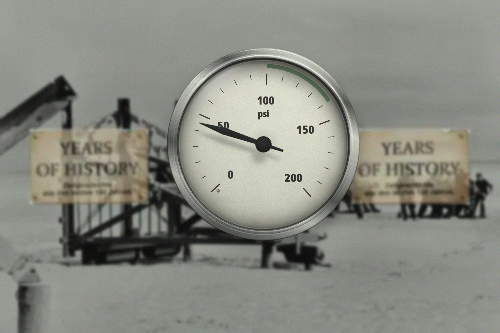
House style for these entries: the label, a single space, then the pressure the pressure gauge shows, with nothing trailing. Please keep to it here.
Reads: 45 psi
